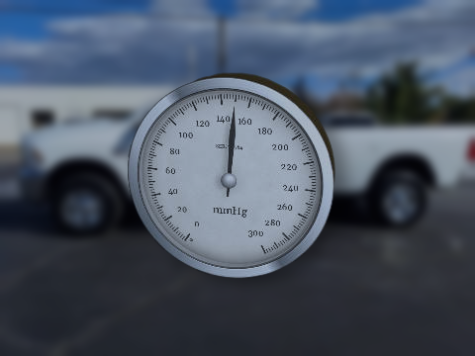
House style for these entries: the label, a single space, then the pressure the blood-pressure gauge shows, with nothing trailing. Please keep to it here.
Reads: 150 mmHg
